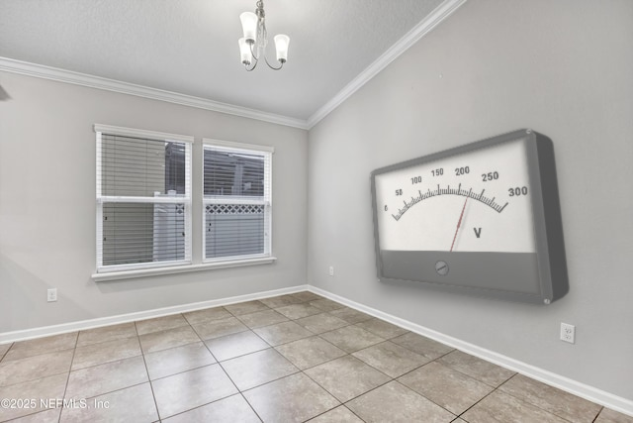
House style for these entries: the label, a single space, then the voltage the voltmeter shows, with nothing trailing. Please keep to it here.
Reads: 225 V
